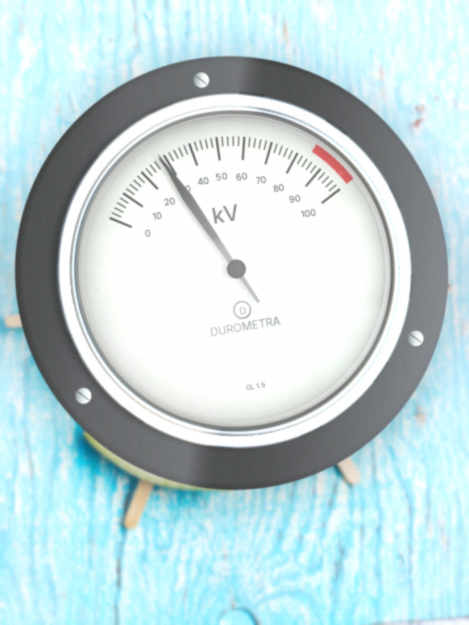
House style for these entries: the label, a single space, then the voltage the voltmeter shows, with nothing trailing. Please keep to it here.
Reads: 28 kV
